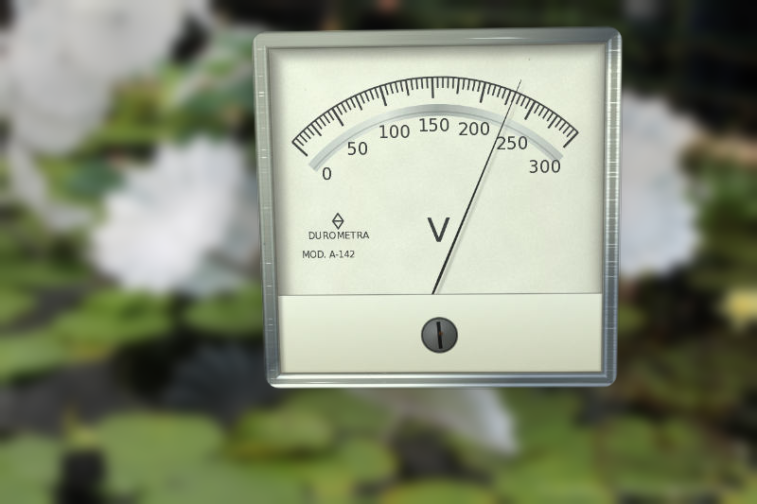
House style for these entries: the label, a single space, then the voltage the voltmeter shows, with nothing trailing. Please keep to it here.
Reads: 230 V
